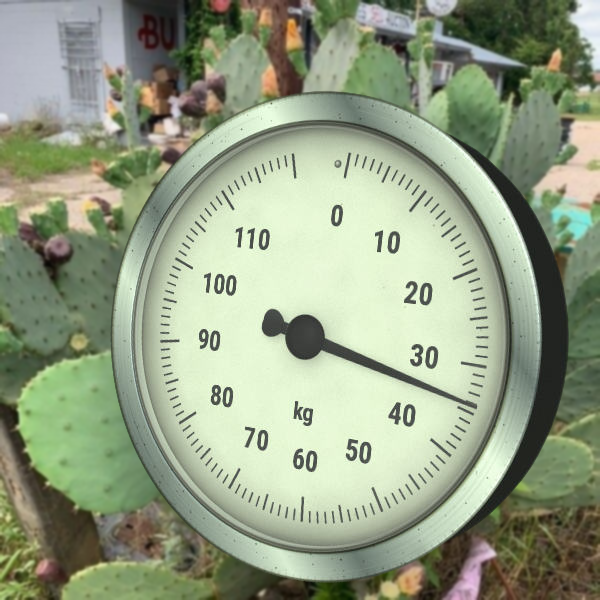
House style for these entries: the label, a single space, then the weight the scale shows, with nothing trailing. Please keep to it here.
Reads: 34 kg
